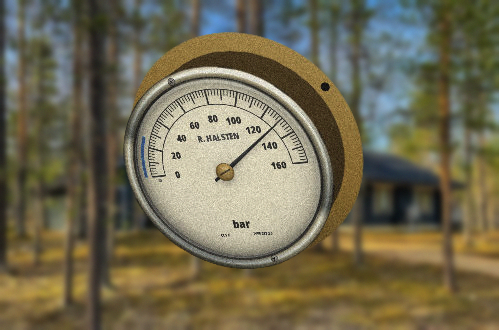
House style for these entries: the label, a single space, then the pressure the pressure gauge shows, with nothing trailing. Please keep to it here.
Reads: 130 bar
